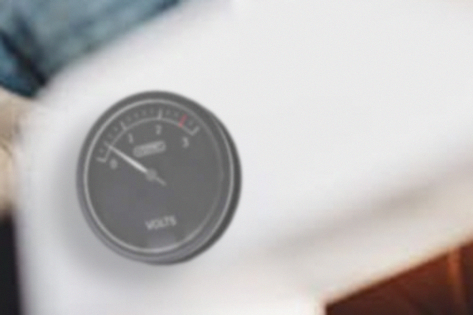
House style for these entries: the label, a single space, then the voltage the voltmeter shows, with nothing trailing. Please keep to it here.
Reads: 0.4 V
